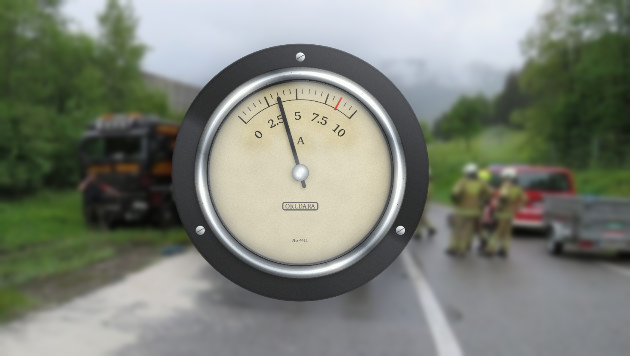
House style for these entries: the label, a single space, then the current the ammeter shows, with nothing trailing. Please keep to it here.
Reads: 3.5 A
